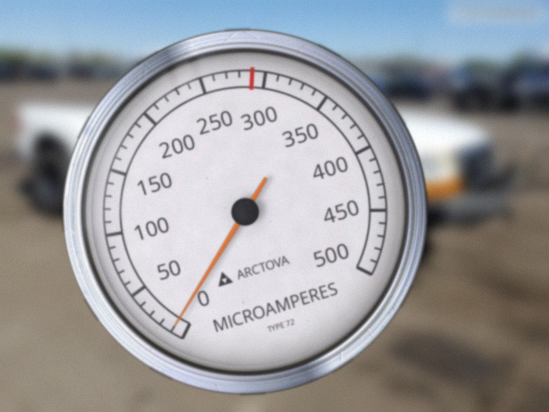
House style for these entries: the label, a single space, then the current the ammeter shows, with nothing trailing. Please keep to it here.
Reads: 10 µA
